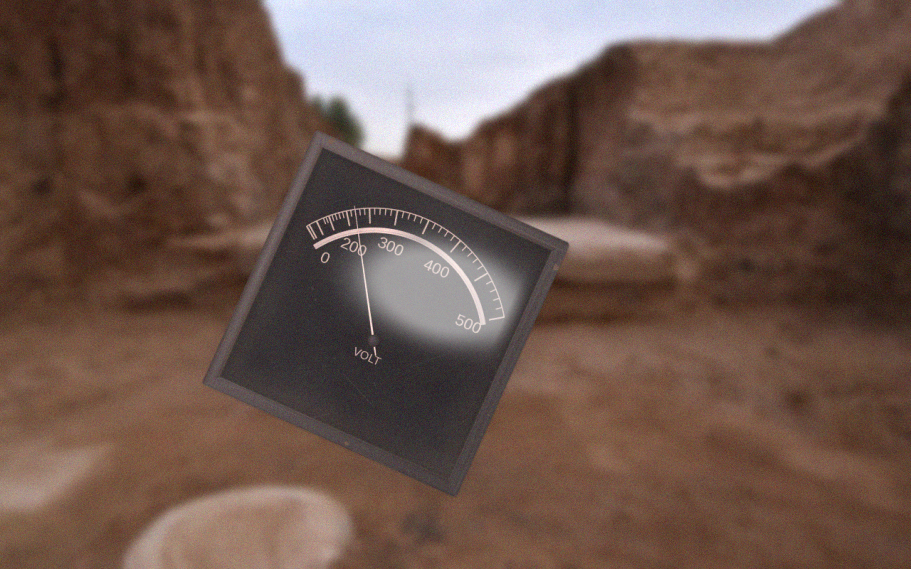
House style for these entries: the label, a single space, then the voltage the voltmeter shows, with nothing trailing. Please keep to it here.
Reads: 220 V
